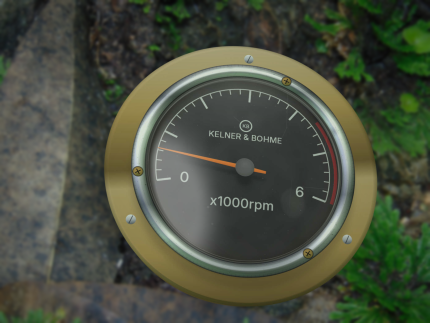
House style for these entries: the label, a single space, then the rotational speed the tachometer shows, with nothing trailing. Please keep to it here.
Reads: 600 rpm
